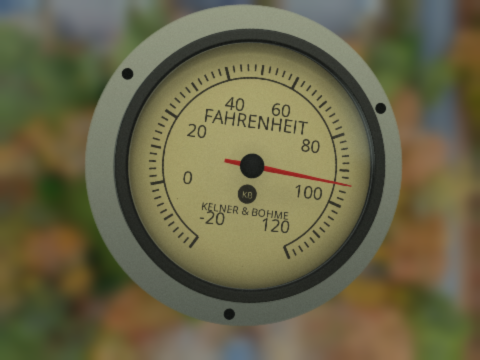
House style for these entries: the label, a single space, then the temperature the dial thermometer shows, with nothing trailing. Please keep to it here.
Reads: 94 °F
